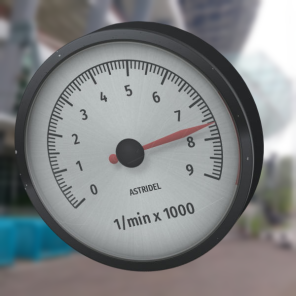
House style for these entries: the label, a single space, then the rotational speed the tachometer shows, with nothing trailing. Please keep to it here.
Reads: 7600 rpm
